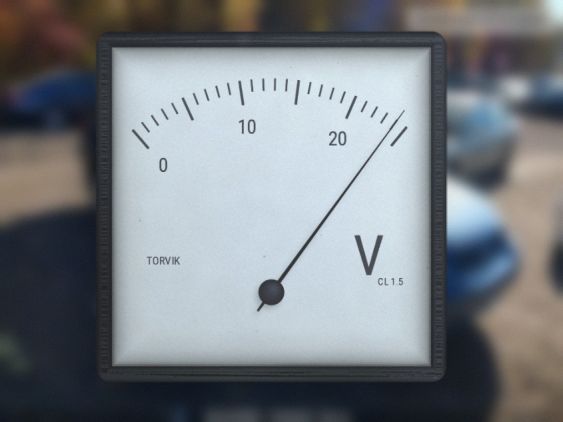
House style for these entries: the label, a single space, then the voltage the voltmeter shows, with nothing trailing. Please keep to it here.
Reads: 24 V
